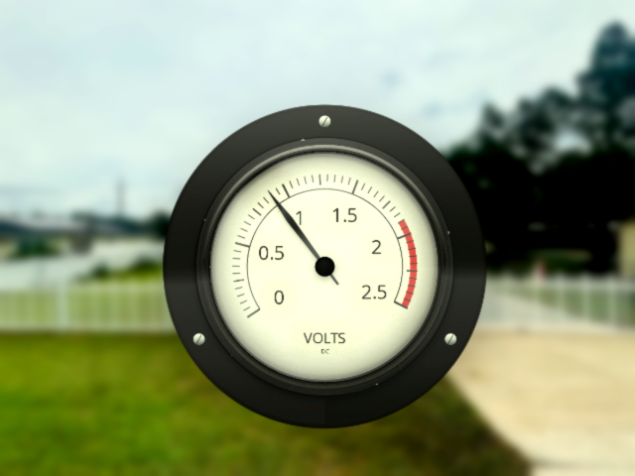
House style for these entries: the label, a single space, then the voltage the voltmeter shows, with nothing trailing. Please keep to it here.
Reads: 0.9 V
